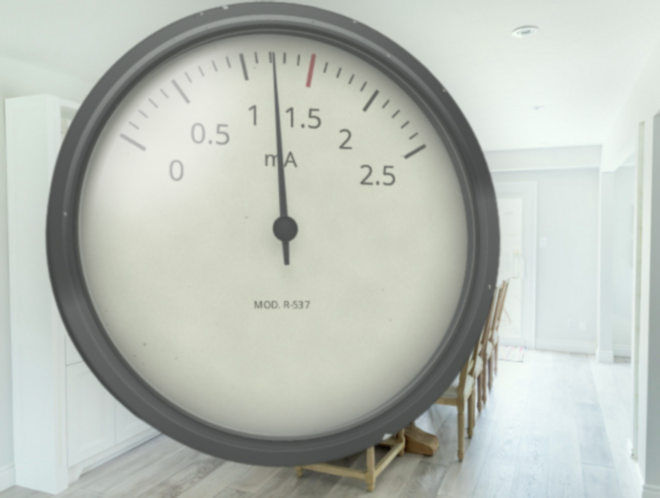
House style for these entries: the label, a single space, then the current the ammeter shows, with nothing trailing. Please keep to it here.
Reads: 1.2 mA
